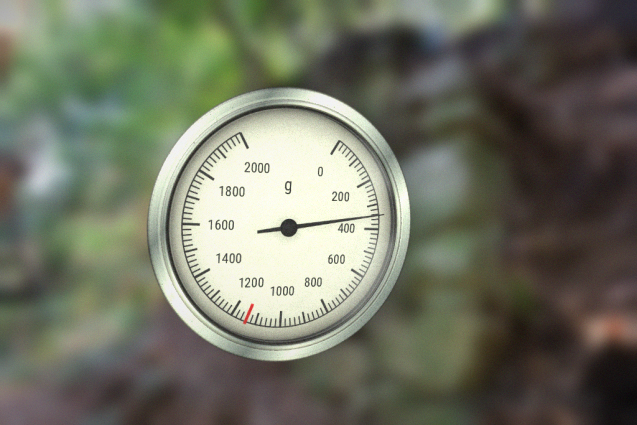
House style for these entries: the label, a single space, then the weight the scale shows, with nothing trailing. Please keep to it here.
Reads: 340 g
